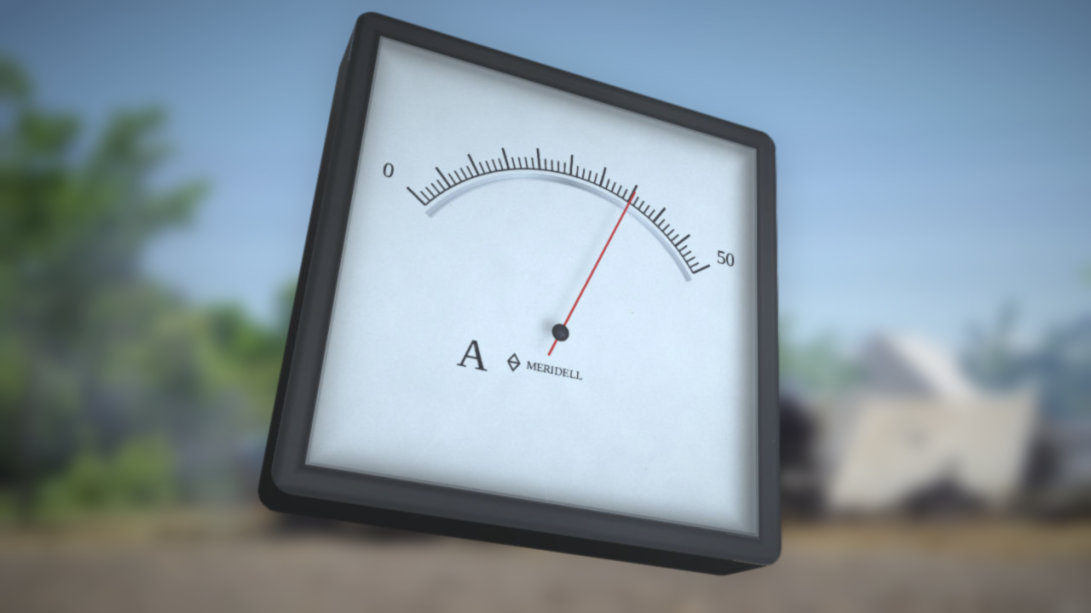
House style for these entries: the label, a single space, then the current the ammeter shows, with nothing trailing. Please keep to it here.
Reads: 35 A
